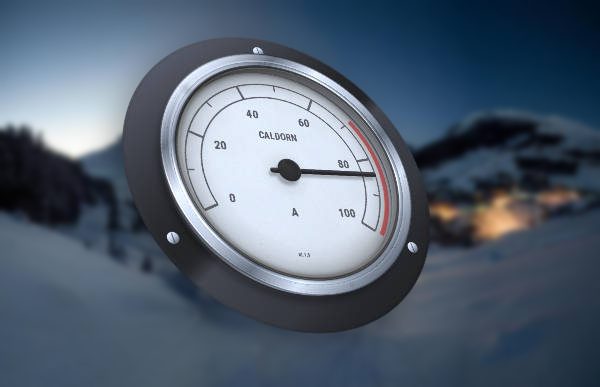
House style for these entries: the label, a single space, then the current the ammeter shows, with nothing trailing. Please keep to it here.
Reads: 85 A
